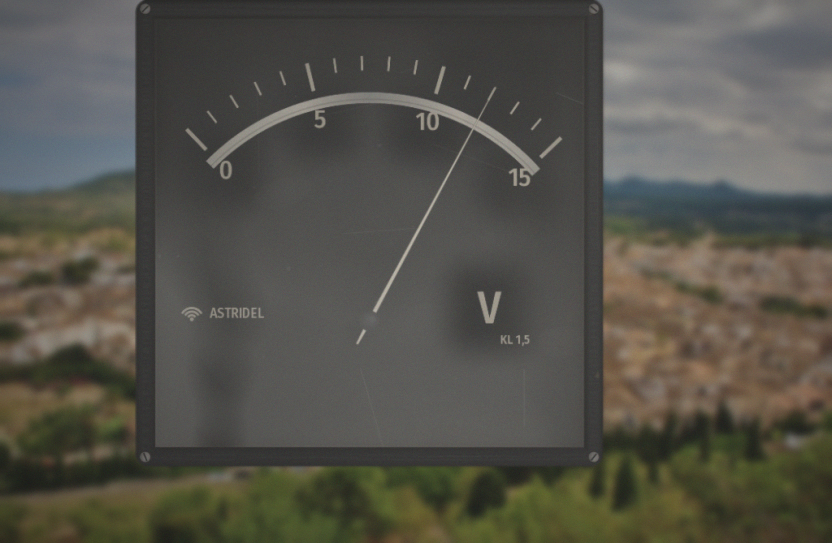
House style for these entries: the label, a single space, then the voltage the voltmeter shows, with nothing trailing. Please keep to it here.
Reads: 12 V
